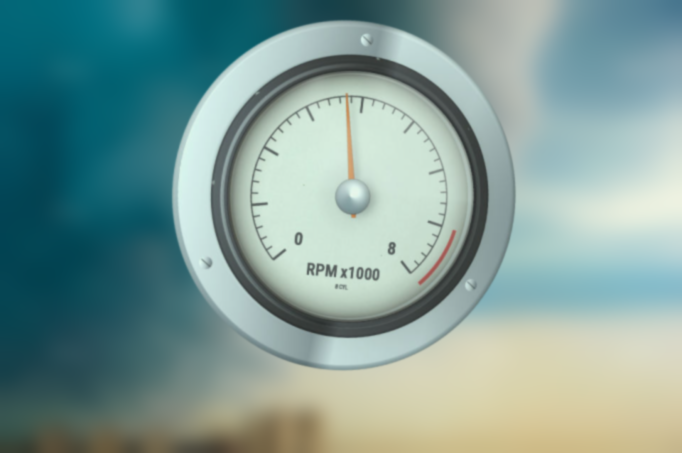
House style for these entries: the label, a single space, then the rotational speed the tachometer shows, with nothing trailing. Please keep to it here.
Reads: 3700 rpm
